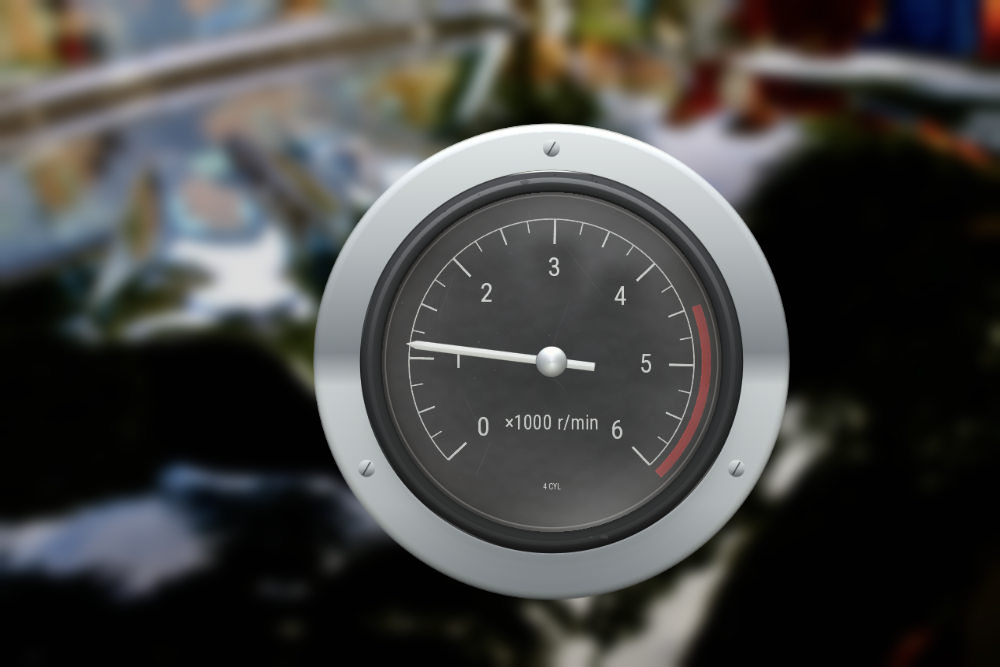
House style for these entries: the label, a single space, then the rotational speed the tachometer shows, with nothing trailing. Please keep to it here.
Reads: 1125 rpm
